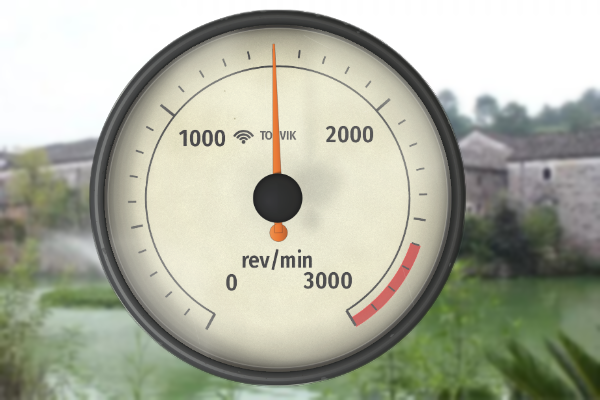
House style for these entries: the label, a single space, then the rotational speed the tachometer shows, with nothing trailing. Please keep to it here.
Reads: 1500 rpm
